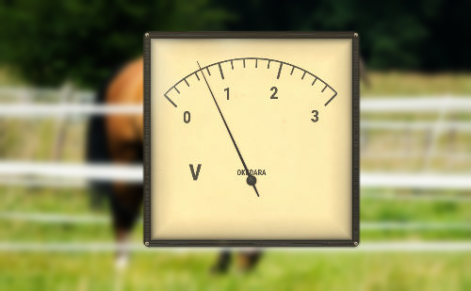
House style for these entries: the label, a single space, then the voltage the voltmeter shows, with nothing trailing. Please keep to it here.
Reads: 0.7 V
